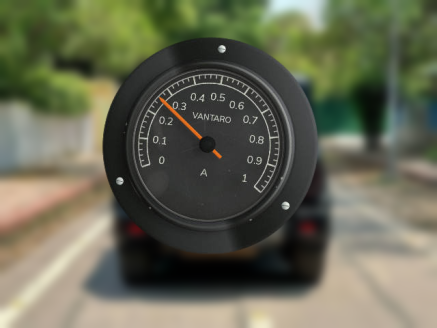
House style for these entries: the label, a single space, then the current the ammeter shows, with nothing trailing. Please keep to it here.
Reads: 0.26 A
